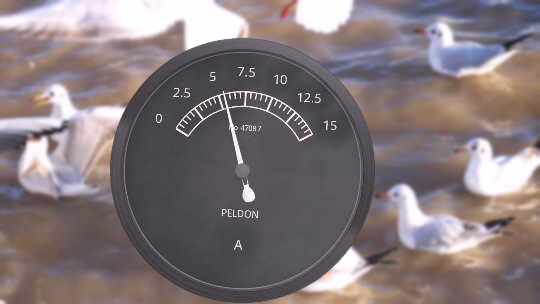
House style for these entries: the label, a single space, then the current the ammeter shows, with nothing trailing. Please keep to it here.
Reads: 5.5 A
